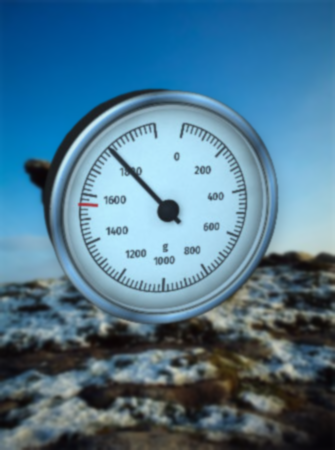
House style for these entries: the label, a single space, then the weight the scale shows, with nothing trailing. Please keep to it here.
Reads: 1800 g
